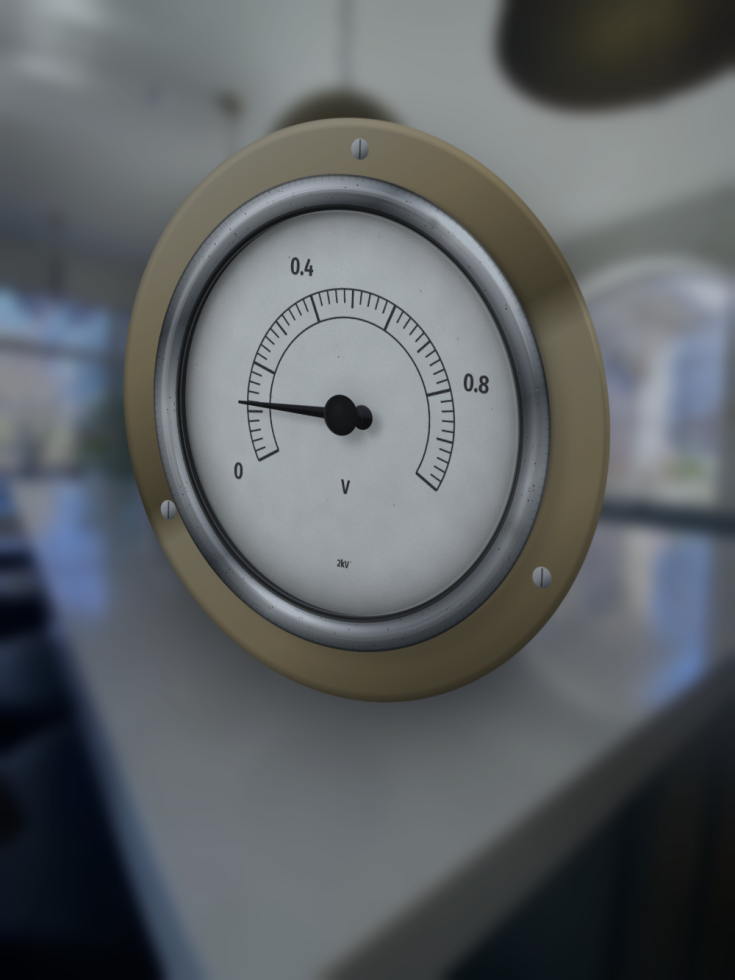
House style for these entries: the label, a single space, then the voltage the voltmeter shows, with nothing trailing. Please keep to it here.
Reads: 0.12 V
